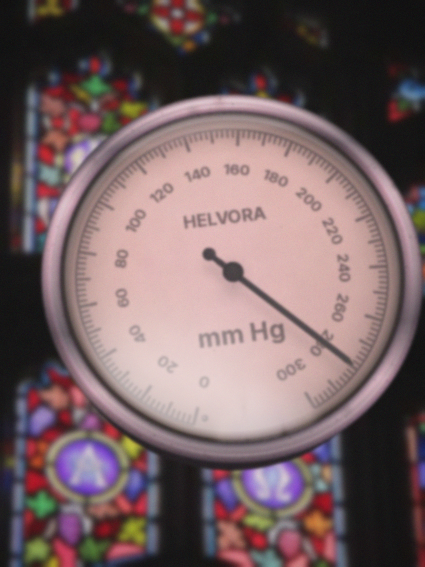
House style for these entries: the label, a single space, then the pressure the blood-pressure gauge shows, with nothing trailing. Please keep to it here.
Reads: 280 mmHg
